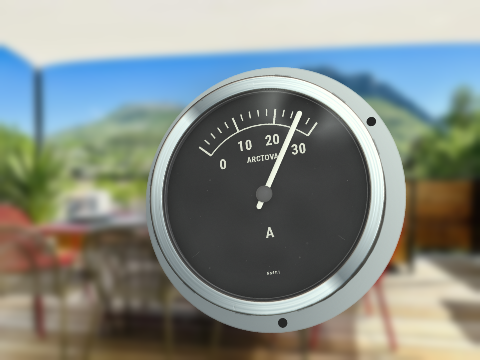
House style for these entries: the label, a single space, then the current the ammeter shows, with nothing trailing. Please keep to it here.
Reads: 26 A
